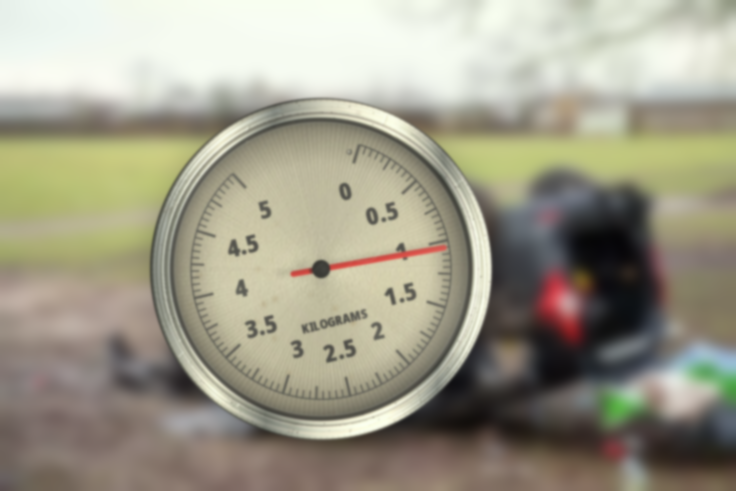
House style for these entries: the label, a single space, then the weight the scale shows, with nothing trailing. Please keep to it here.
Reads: 1.05 kg
